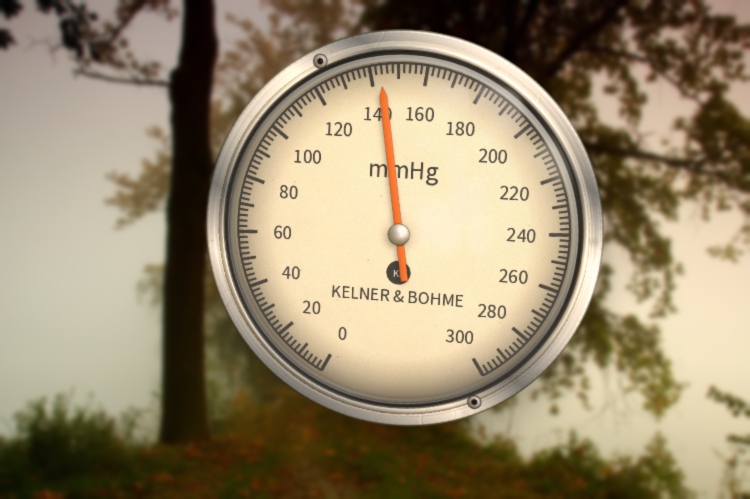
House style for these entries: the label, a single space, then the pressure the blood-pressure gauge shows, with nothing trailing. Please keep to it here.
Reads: 144 mmHg
